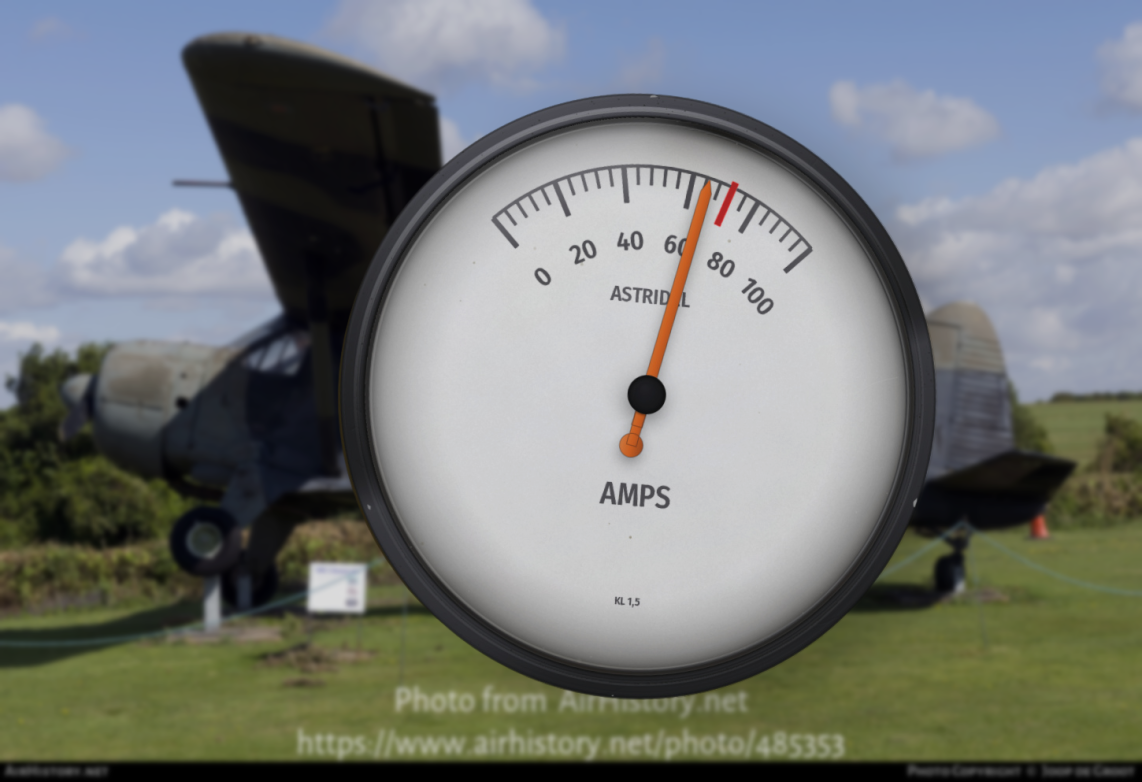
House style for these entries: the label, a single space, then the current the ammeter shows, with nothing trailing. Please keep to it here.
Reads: 64 A
